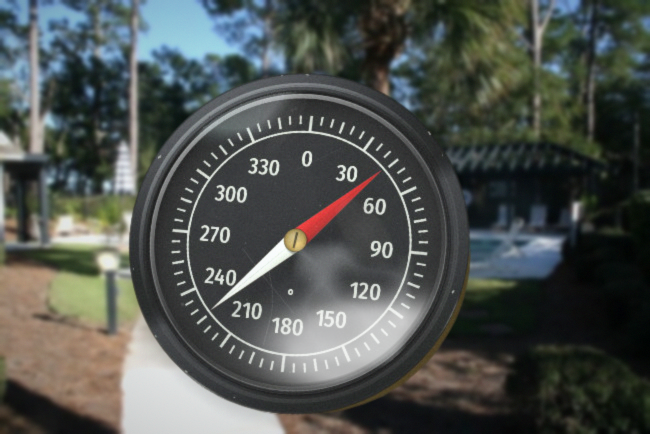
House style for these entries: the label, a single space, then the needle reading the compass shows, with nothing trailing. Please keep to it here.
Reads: 45 °
